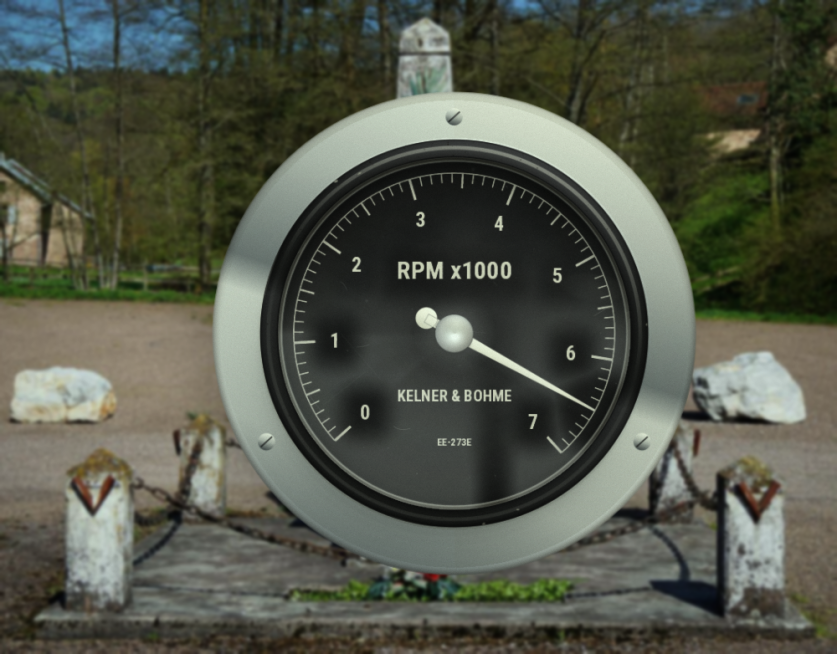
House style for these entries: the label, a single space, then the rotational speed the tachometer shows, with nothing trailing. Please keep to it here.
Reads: 6500 rpm
